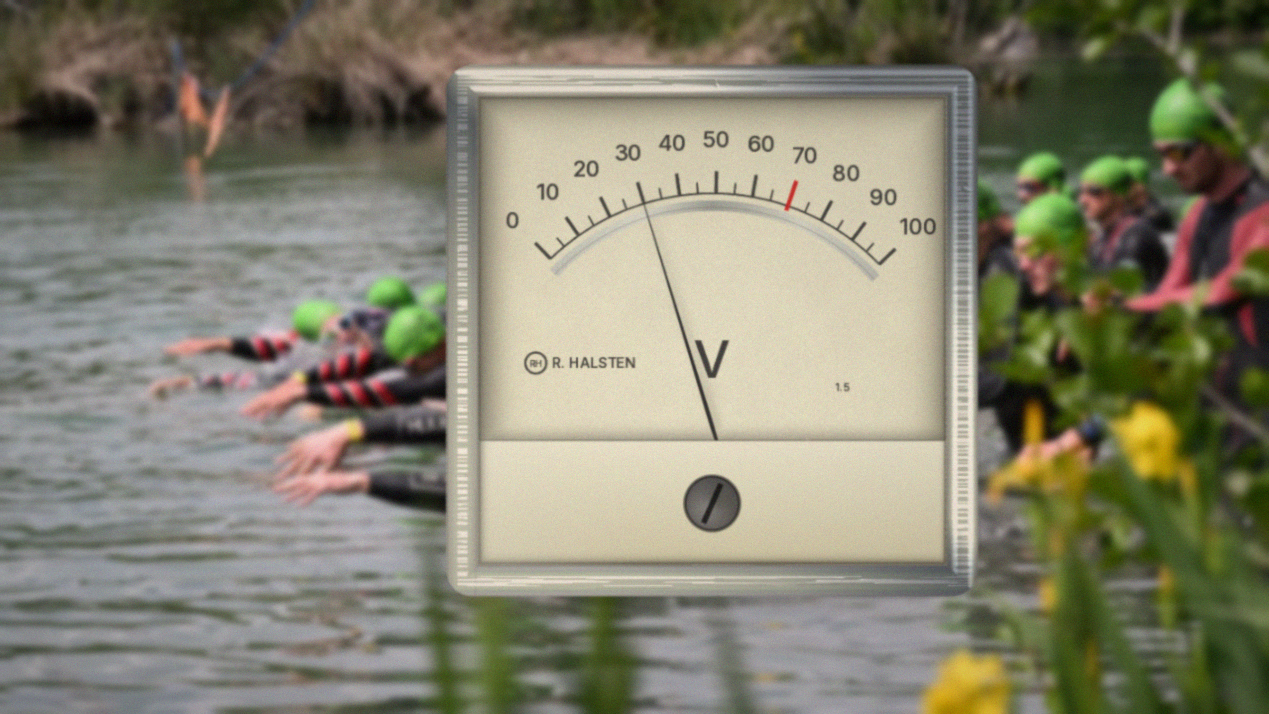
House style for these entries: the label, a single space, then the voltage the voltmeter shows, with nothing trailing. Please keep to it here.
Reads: 30 V
